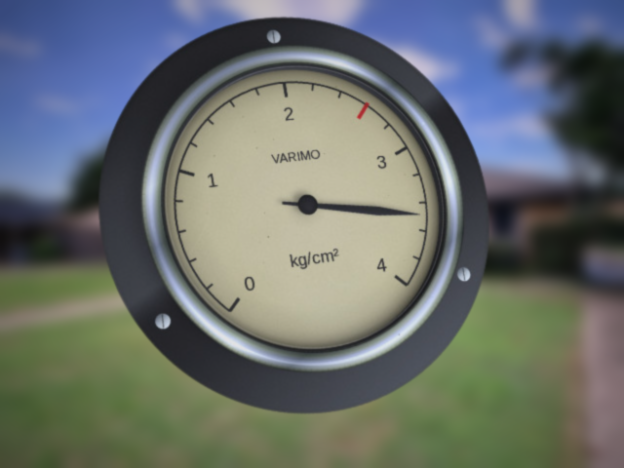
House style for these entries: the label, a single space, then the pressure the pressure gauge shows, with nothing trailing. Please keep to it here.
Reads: 3.5 kg/cm²
